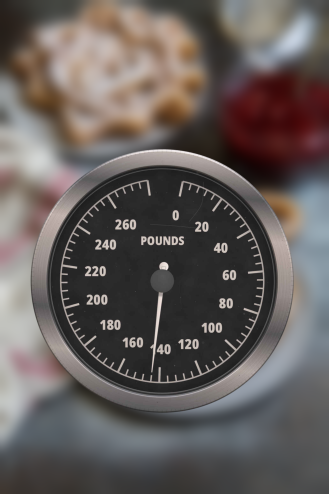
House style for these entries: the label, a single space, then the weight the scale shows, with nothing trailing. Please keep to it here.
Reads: 144 lb
